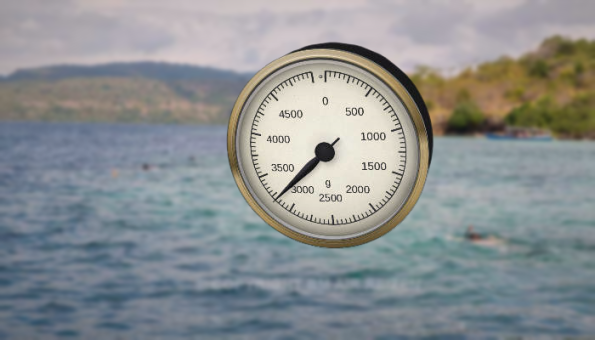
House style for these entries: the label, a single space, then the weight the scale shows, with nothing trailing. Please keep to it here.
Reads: 3200 g
